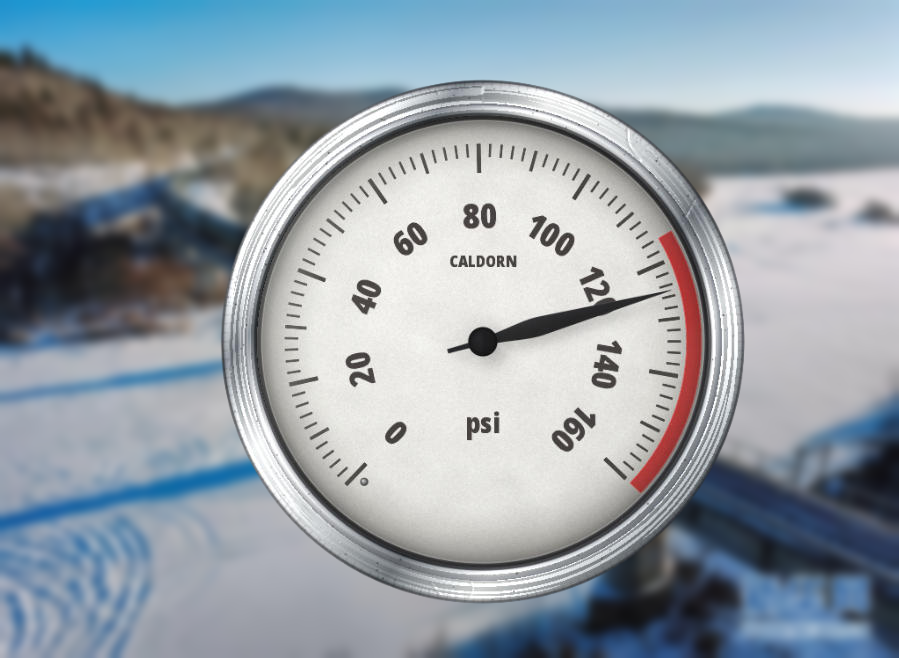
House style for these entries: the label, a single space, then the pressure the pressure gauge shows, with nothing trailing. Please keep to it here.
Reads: 125 psi
